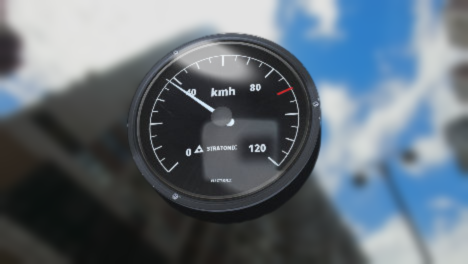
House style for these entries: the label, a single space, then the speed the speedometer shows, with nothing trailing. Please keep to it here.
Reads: 37.5 km/h
